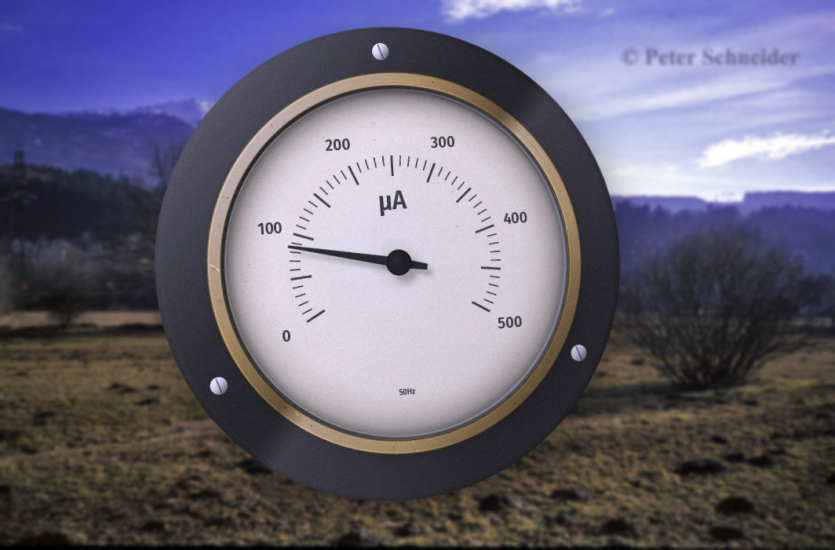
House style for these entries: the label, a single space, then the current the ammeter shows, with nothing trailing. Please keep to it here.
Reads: 85 µA
